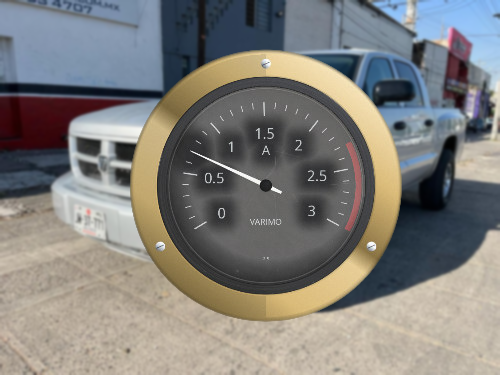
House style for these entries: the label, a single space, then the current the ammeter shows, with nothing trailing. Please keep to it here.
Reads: 0.7 A
